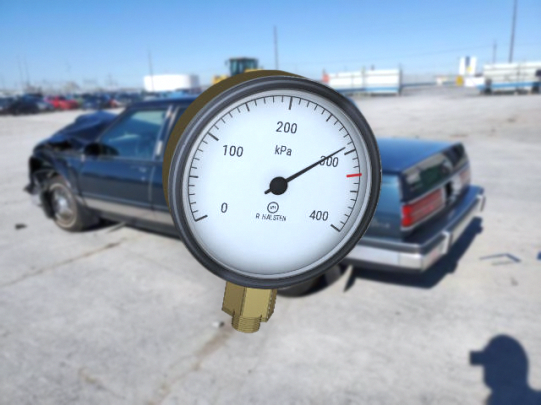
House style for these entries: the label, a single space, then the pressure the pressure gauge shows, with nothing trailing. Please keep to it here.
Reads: 290 kPa
